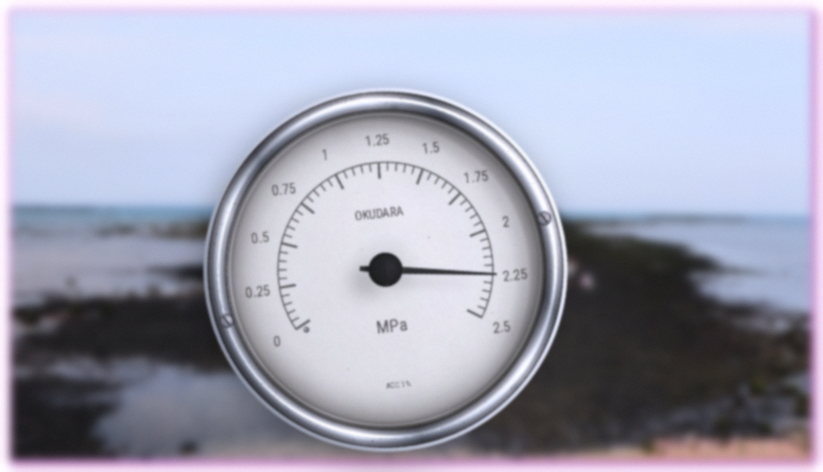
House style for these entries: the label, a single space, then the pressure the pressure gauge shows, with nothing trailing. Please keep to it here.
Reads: 2.25 MPa
